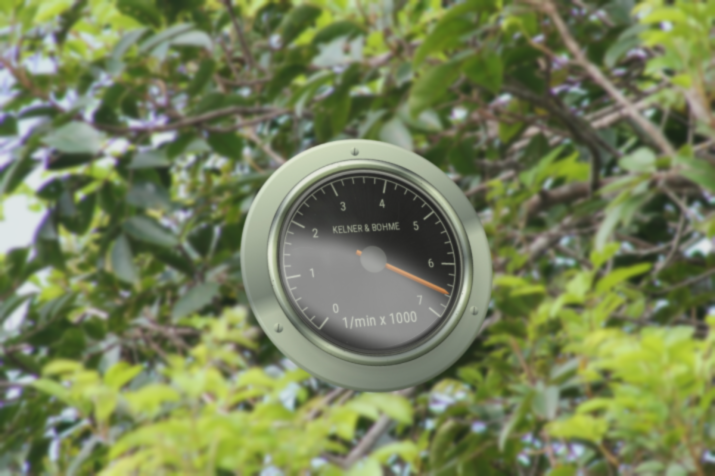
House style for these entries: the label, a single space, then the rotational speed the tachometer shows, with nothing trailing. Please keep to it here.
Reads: 6600 rpm
